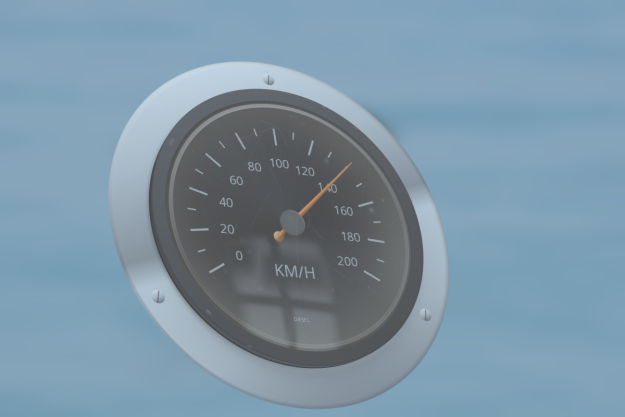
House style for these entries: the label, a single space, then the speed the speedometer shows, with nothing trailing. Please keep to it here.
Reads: 140 km/h
